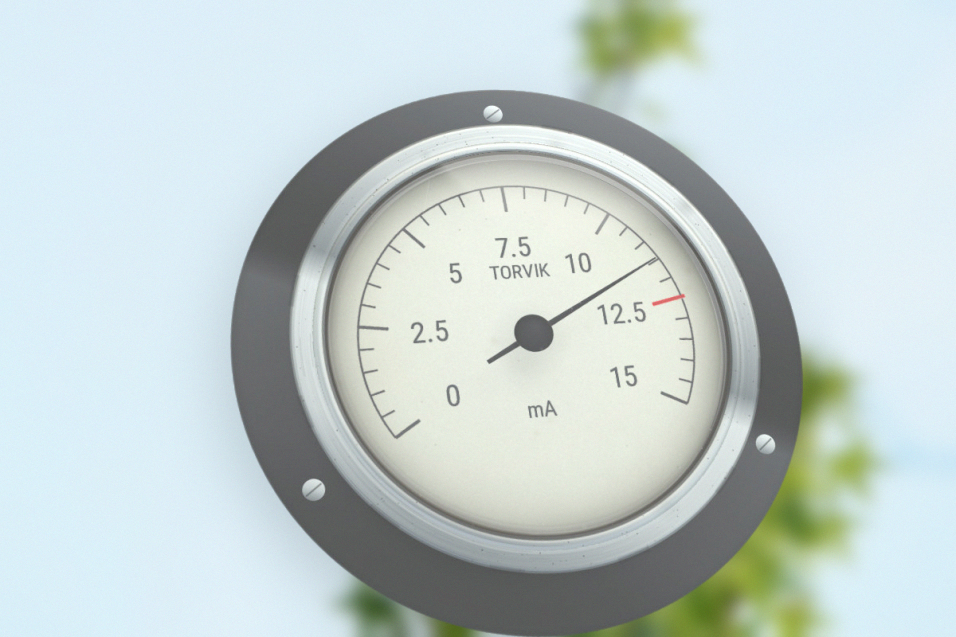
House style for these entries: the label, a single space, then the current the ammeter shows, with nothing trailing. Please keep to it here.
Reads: 11.5 mA
